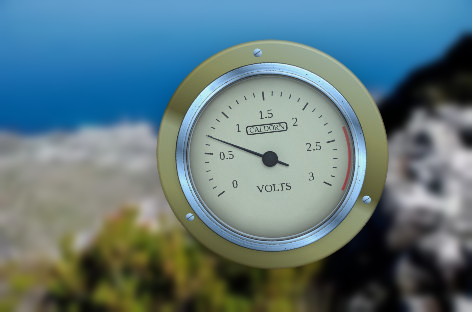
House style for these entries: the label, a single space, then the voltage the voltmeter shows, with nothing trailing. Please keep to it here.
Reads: 0.7 V
